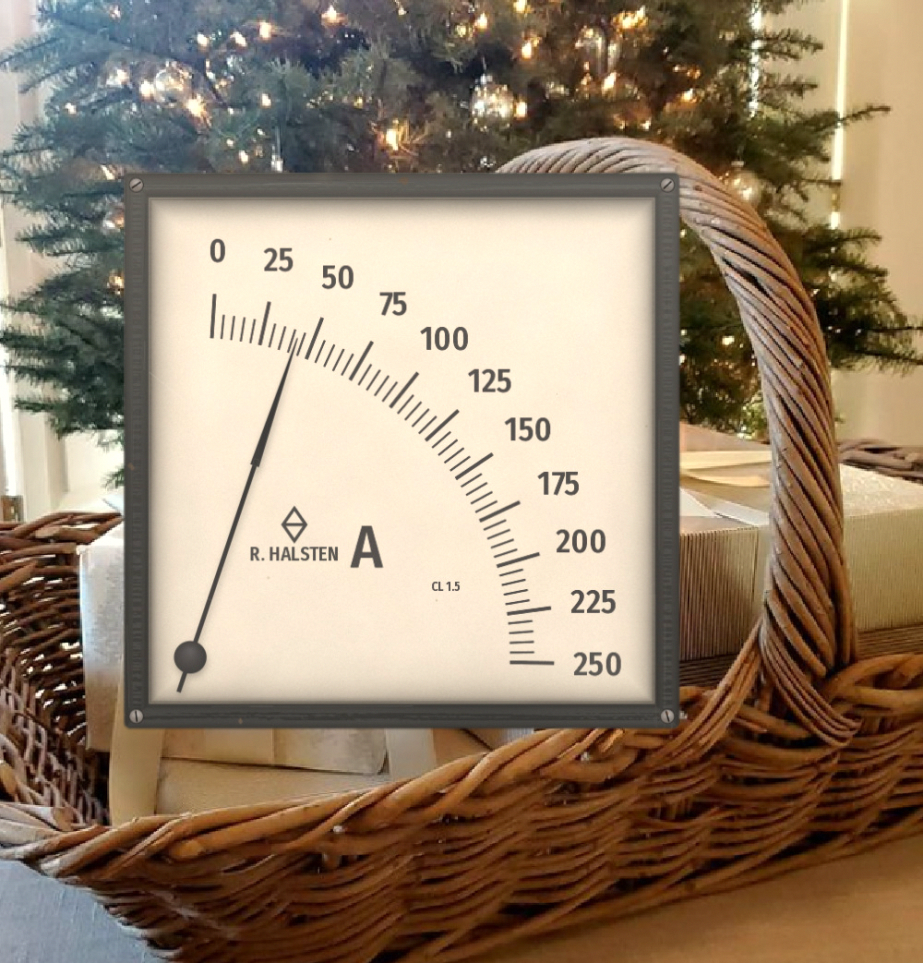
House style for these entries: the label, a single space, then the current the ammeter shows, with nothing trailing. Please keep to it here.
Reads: 42.5 A
